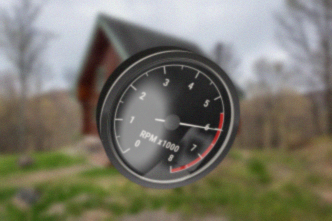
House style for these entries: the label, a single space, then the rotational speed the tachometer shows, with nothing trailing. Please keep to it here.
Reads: 6000 rpm
